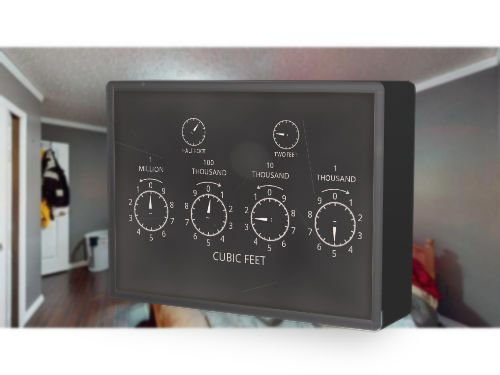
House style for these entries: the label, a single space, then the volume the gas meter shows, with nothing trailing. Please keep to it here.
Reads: 2500 ft³
